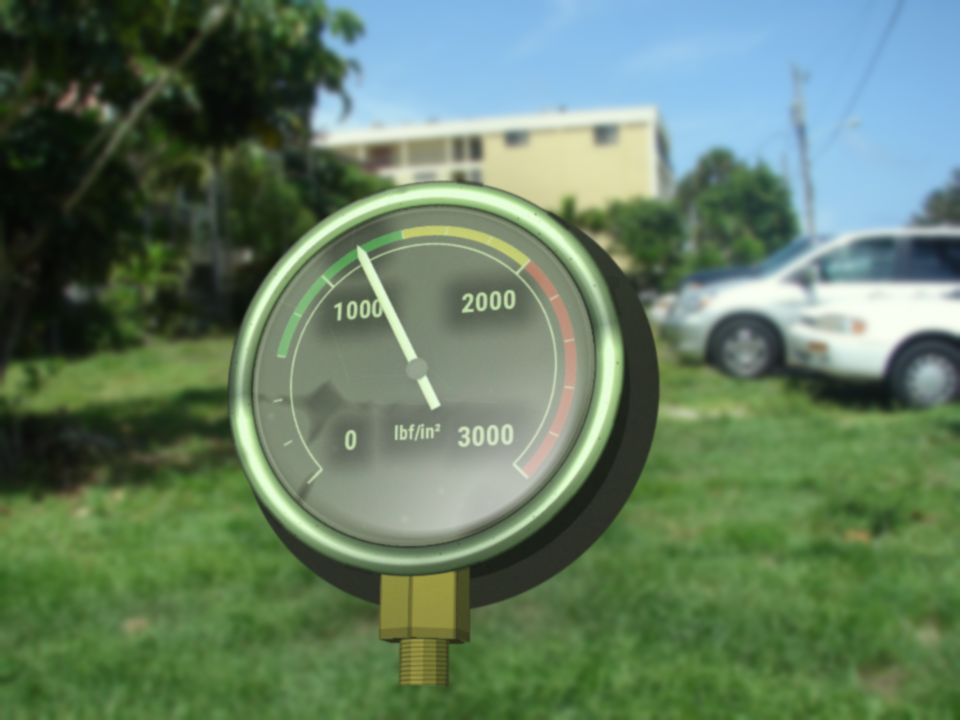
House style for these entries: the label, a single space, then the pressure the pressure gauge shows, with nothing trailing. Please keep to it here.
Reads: 1200 psi
